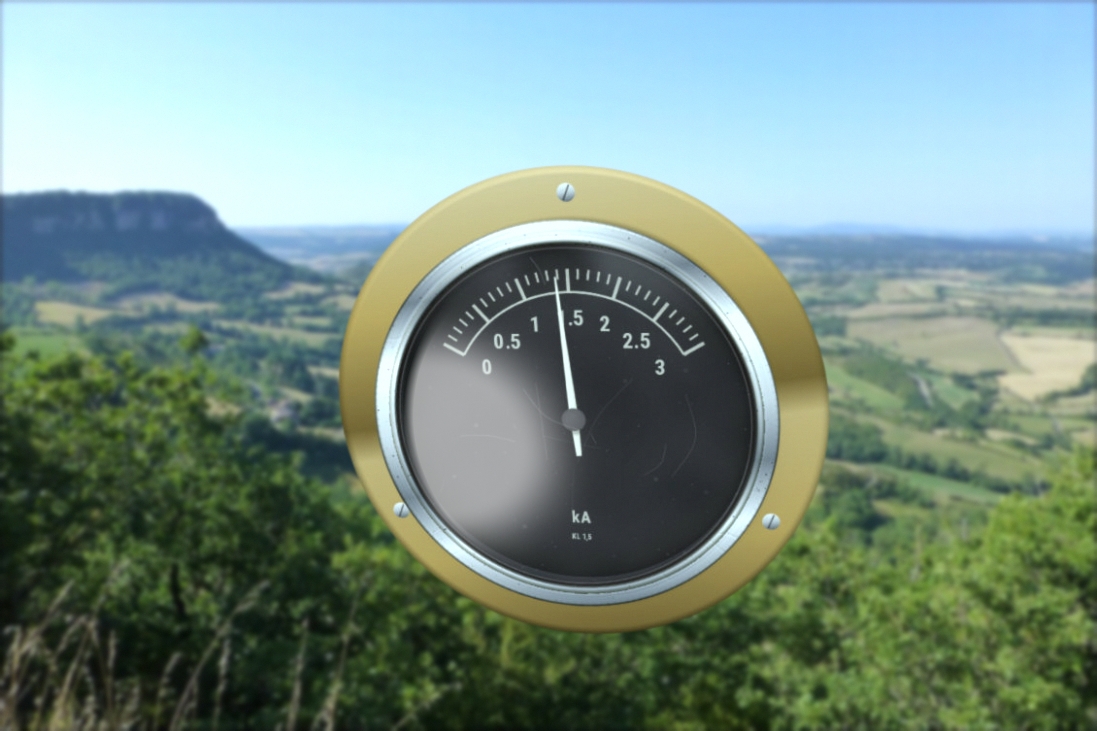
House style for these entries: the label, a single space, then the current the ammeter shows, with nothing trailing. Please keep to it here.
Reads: 1.4 kA
